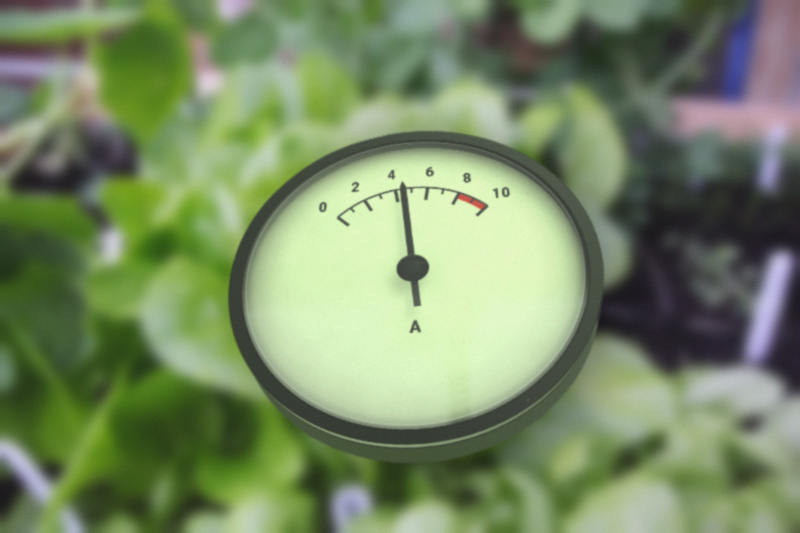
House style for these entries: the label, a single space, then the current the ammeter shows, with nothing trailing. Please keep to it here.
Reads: 4.5 A
